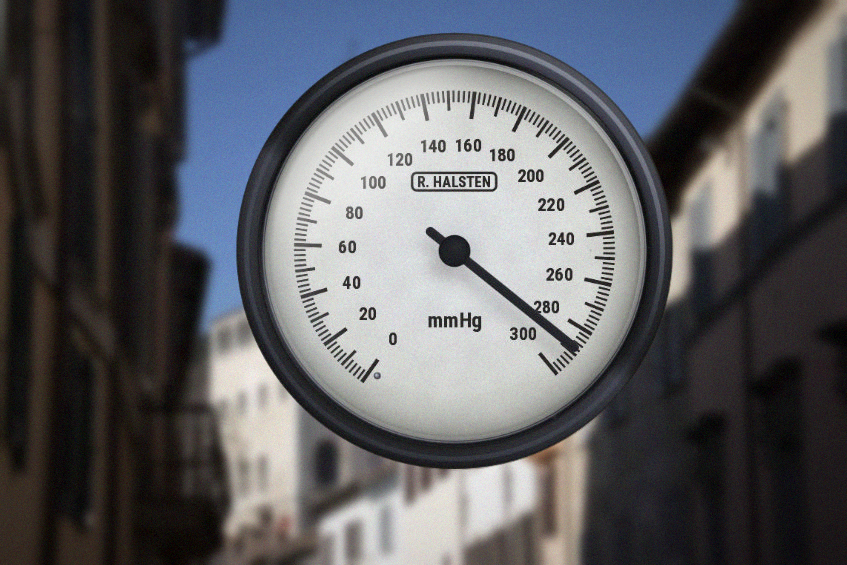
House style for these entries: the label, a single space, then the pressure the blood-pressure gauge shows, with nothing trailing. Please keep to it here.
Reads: 288 mmHg
